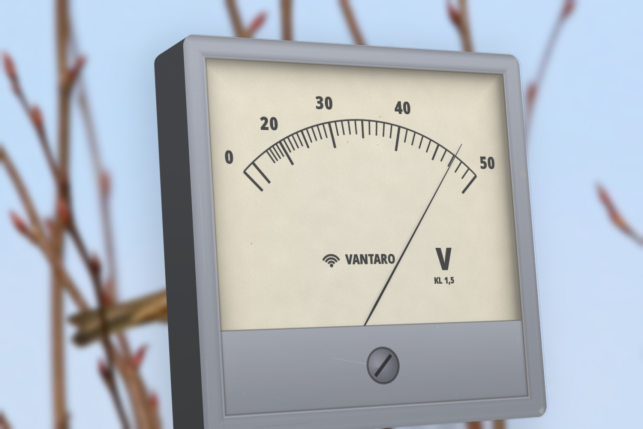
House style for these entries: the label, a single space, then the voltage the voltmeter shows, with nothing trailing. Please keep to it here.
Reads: 47 V
